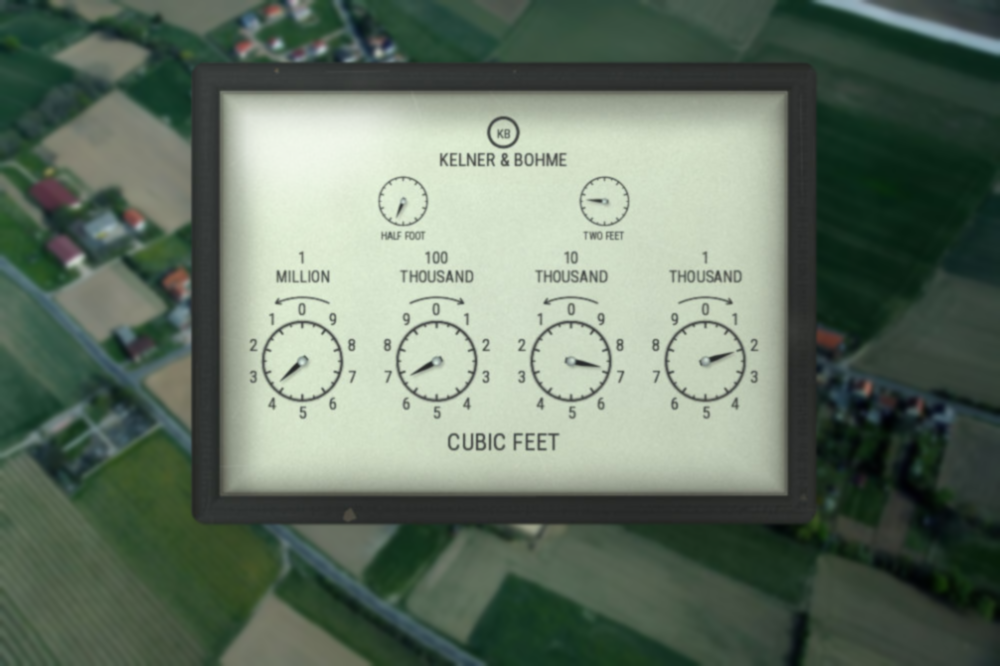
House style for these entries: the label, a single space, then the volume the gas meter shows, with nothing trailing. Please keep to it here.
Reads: 367200 ft³
